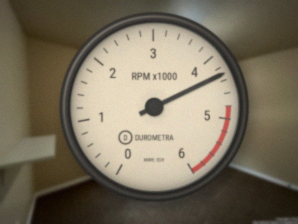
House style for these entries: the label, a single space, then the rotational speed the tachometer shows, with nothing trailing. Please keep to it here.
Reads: 4300 rpm
